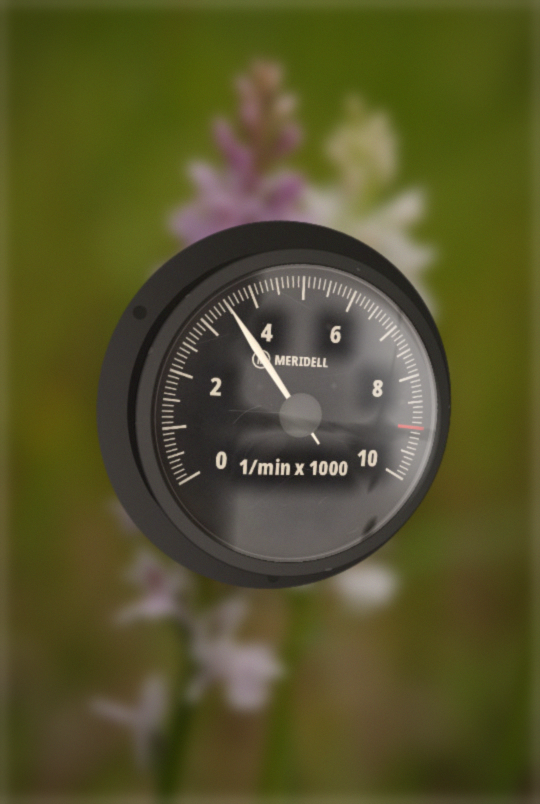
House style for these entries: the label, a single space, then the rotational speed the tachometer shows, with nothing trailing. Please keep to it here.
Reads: 3500 rpm
